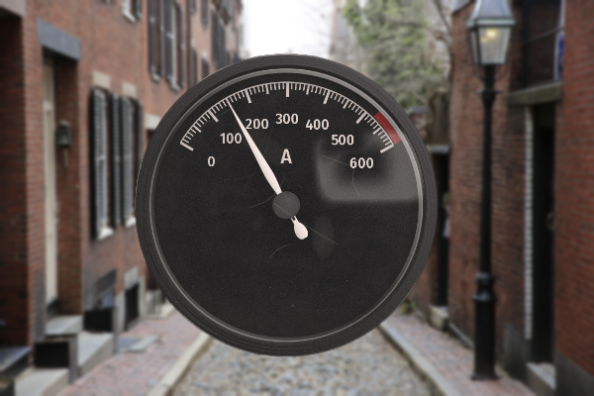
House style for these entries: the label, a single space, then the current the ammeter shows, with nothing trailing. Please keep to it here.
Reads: 150 A
